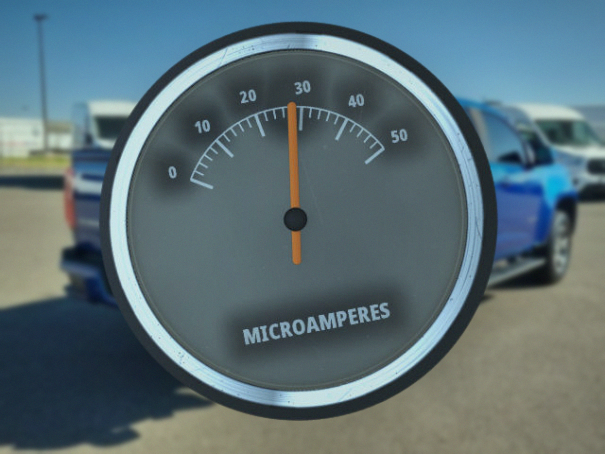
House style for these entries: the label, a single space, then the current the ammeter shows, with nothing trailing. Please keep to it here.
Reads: 28 µA
